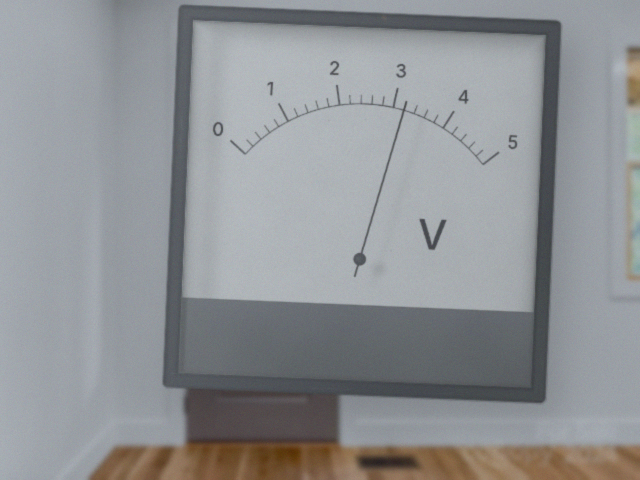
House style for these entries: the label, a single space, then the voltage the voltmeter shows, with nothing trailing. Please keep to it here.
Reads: 3.2 V
